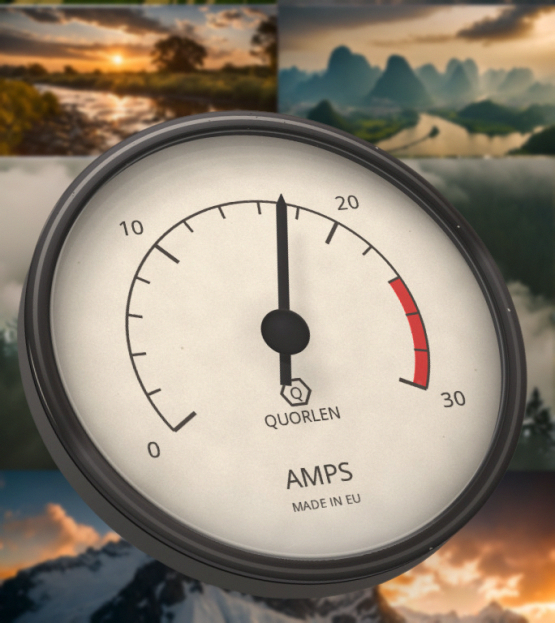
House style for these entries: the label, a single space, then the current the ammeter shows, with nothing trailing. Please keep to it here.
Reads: 17 A
